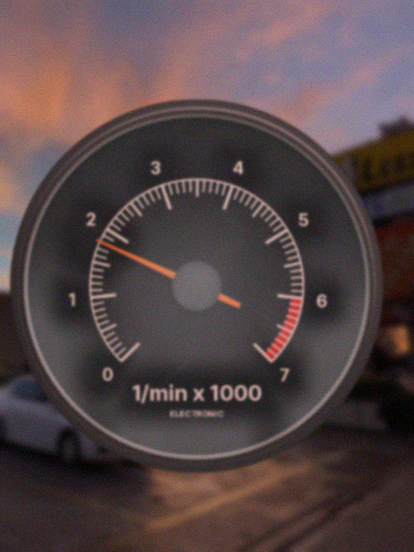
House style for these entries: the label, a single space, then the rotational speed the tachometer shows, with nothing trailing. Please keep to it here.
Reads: 1800 rpm
